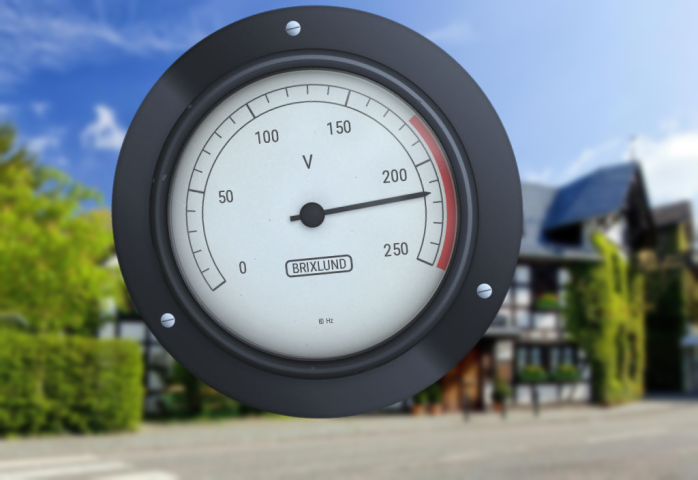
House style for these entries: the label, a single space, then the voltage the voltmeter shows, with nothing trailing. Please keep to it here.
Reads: 215 V
